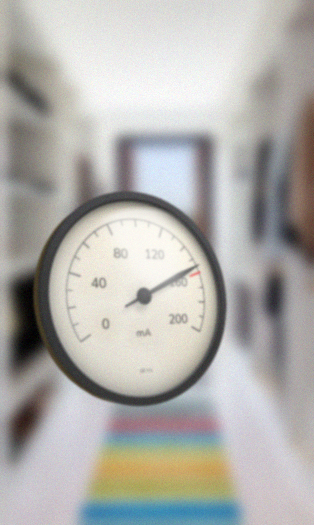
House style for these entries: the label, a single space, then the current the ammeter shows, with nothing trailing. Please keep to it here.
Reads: 155 mA
